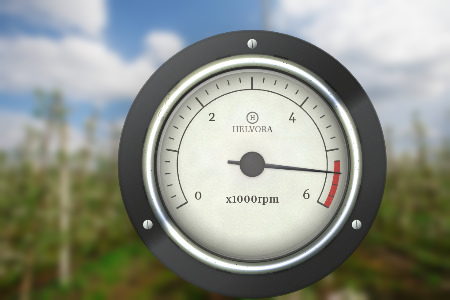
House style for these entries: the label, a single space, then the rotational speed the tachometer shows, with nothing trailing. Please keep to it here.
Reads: 5400 rpm
